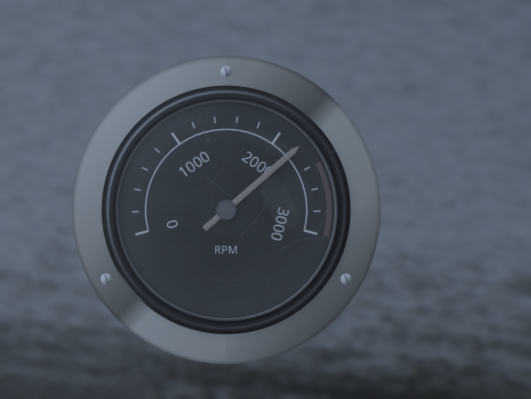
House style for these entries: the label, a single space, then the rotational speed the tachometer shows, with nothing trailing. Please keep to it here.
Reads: 2200 rpm
